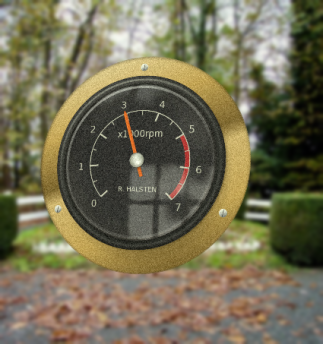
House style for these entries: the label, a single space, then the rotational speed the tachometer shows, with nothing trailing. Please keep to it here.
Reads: 3000 rpm
